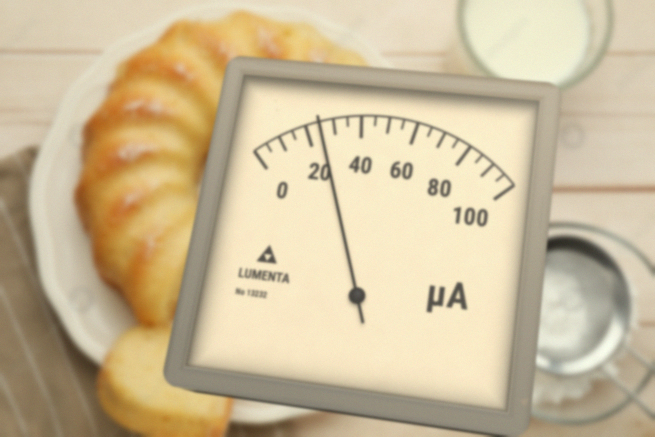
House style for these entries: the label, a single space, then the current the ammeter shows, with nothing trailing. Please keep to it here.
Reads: 25 µA
